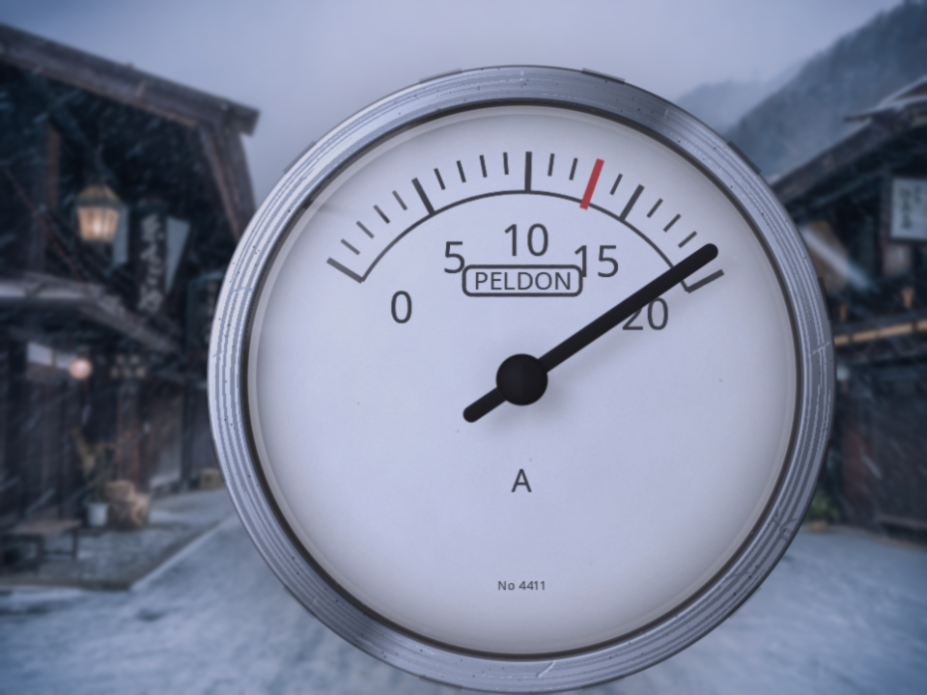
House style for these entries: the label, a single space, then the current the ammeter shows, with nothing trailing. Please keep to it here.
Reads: 19 A
